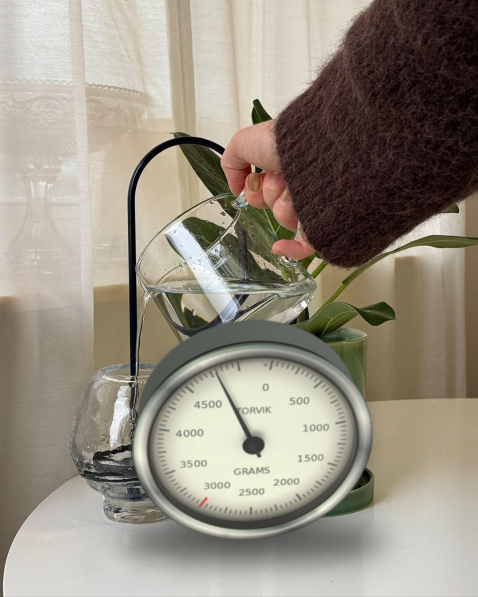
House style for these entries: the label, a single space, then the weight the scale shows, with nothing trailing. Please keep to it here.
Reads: 4800 g
